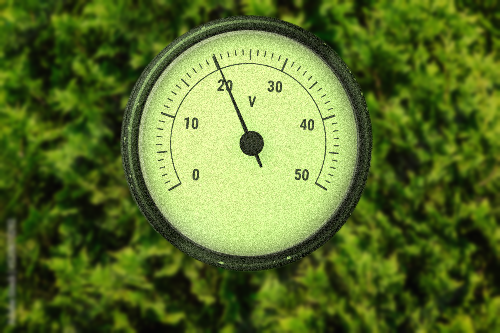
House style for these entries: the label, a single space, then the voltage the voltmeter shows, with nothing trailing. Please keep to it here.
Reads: 20 V
